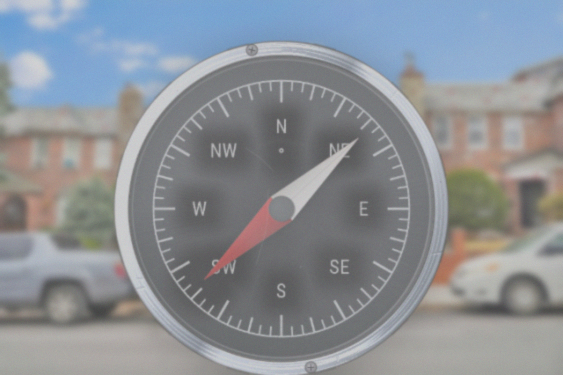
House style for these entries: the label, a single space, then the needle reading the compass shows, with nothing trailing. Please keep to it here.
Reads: 227.5 °
